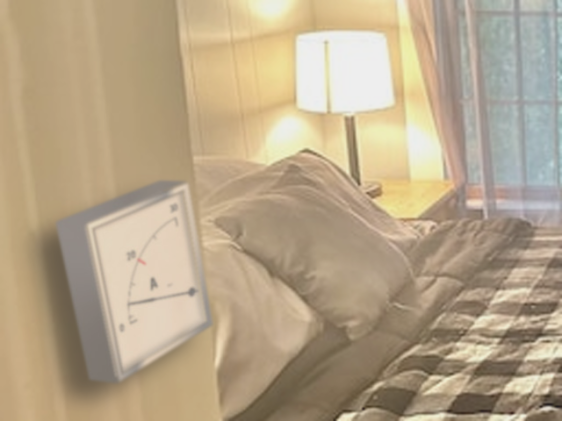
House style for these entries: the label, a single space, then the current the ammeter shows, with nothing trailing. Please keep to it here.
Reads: 10 A
